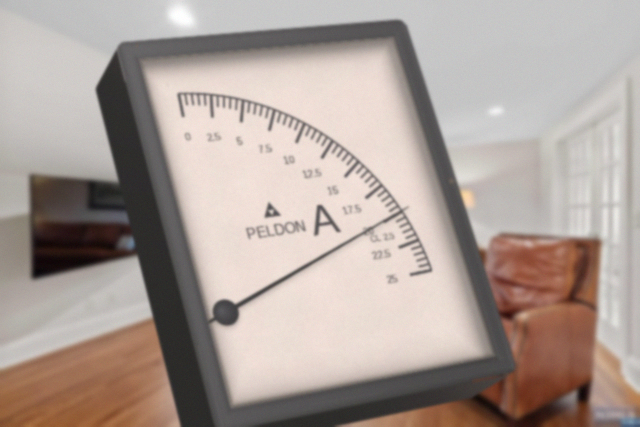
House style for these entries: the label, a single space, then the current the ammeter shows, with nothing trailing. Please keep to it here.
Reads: 20 A
